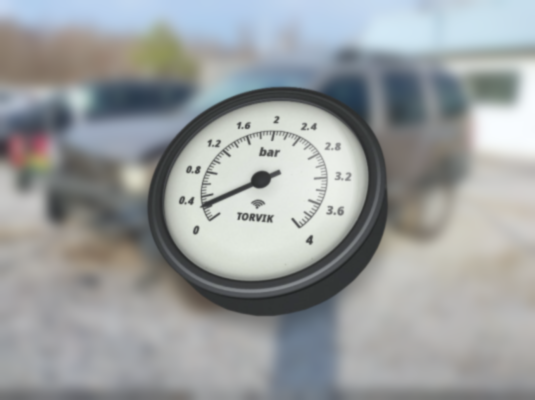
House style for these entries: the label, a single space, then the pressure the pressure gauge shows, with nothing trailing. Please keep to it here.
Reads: 0.2 bar
